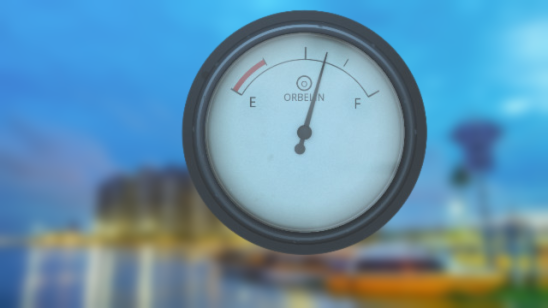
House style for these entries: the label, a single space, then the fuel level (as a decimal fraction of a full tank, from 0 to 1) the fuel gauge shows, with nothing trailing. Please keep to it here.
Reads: 0.625
